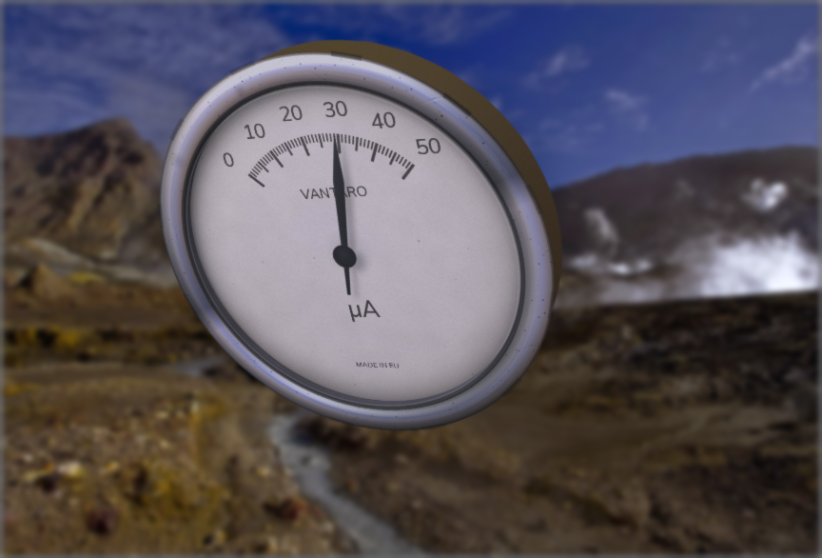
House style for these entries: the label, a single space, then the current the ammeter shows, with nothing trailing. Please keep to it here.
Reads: 30 µA
